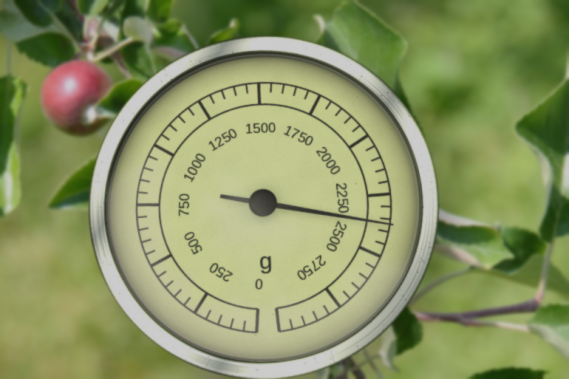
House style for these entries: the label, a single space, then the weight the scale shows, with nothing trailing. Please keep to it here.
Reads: 2375 g
